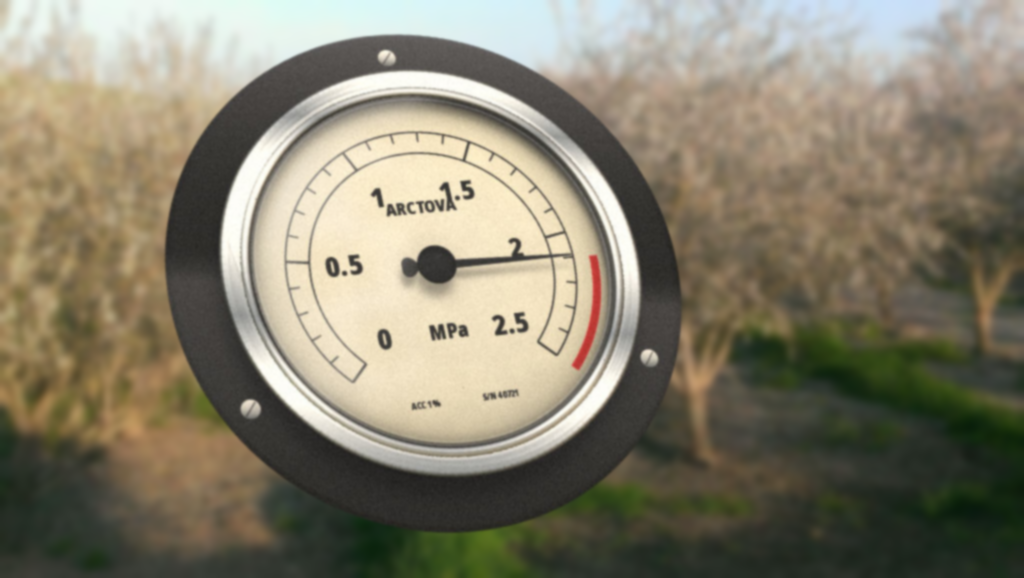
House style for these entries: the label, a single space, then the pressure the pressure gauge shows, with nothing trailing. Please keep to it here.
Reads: 2.1 MPa
